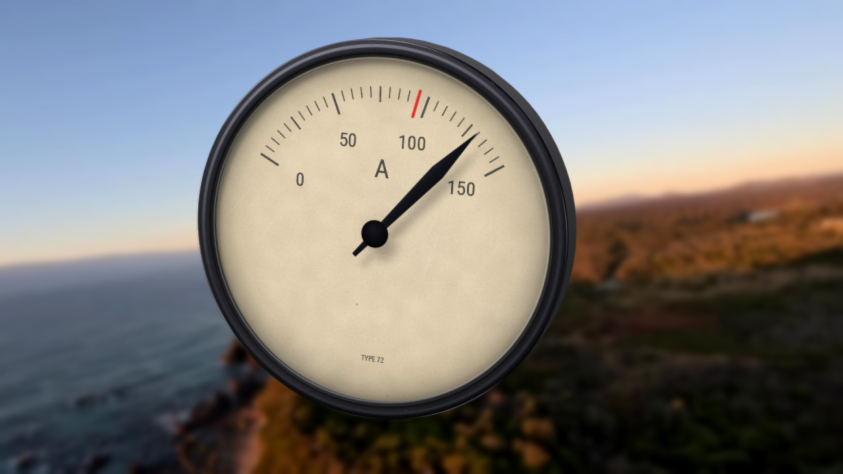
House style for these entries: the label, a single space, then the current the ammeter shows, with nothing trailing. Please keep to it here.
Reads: 130 A
